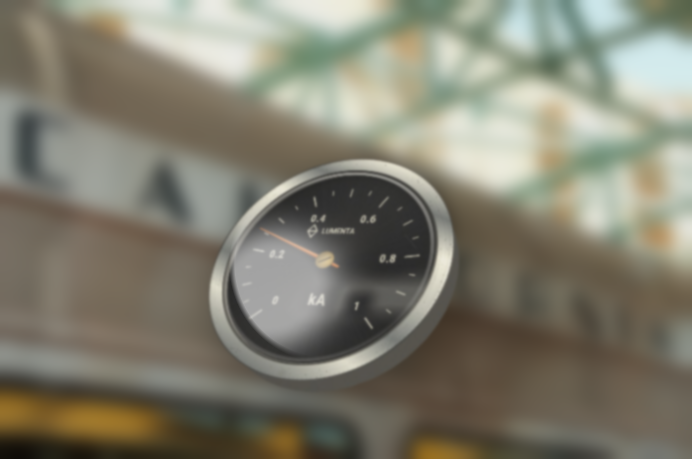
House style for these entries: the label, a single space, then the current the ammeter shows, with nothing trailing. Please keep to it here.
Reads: 0.25 kA
